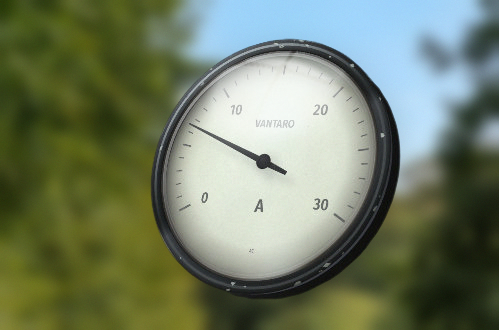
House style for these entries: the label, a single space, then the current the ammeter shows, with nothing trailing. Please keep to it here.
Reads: 6.5 A
